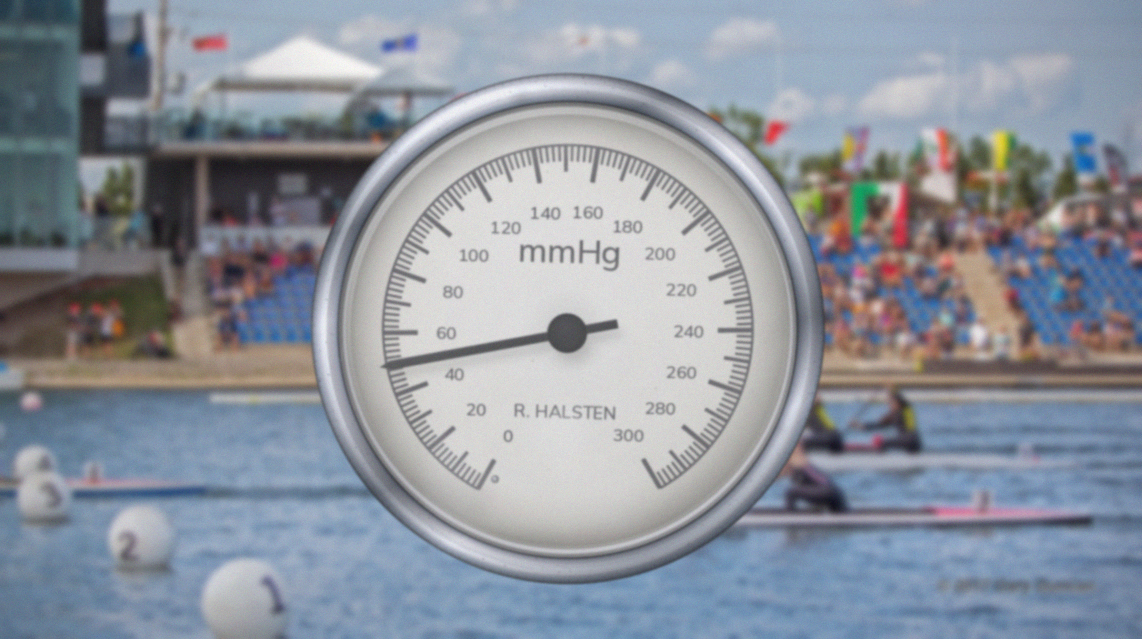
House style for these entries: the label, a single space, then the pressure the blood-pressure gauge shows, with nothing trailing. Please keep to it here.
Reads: 50 mmHg
